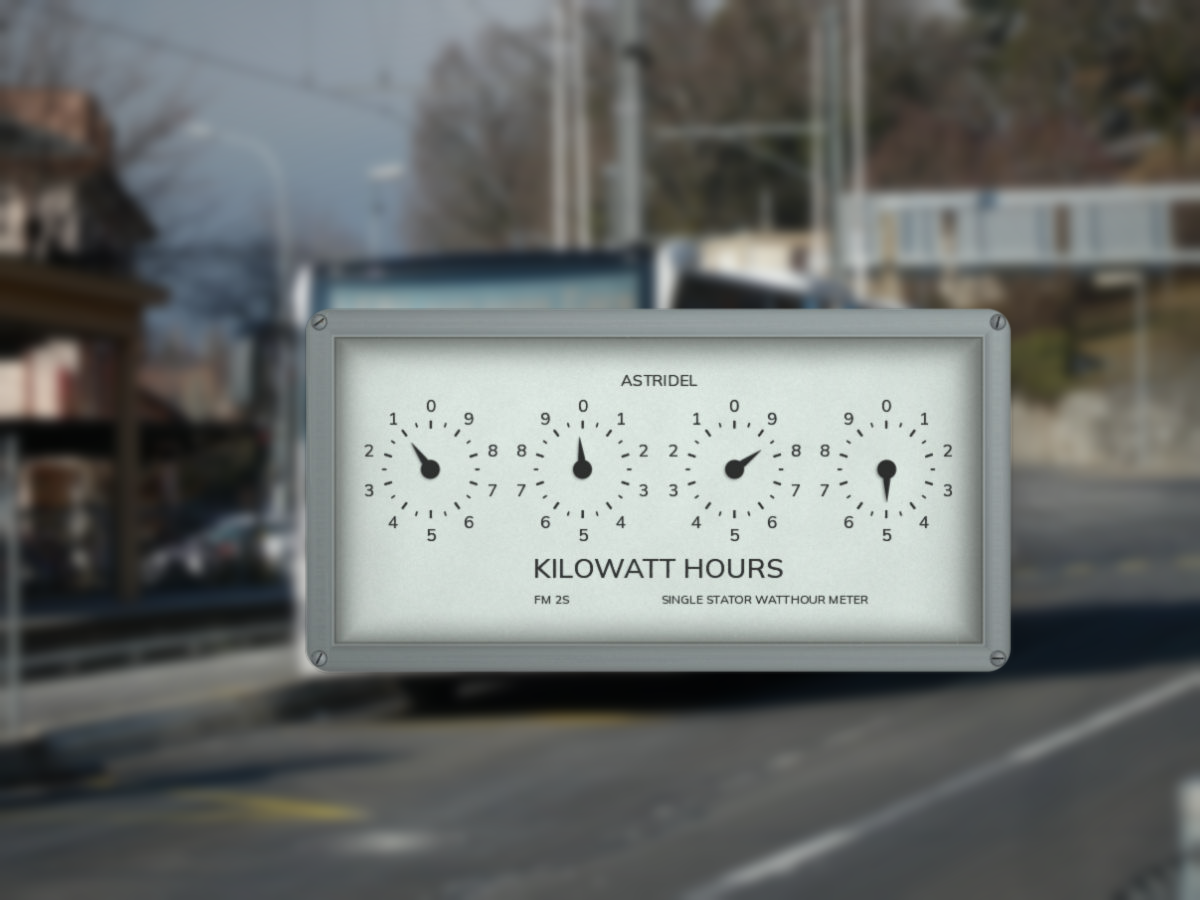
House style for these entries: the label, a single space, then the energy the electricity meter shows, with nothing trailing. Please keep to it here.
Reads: 985 kWh
